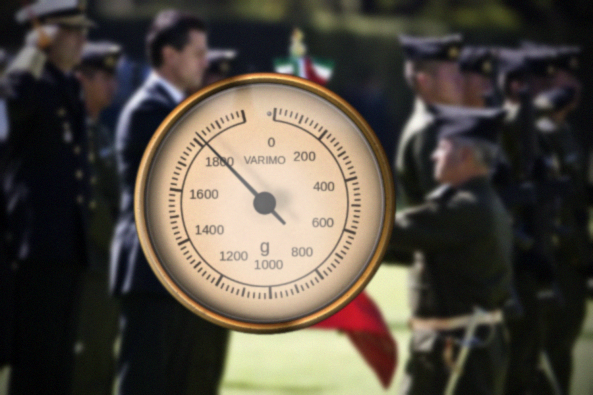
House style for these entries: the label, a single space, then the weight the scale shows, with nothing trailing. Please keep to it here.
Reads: 1820 g
